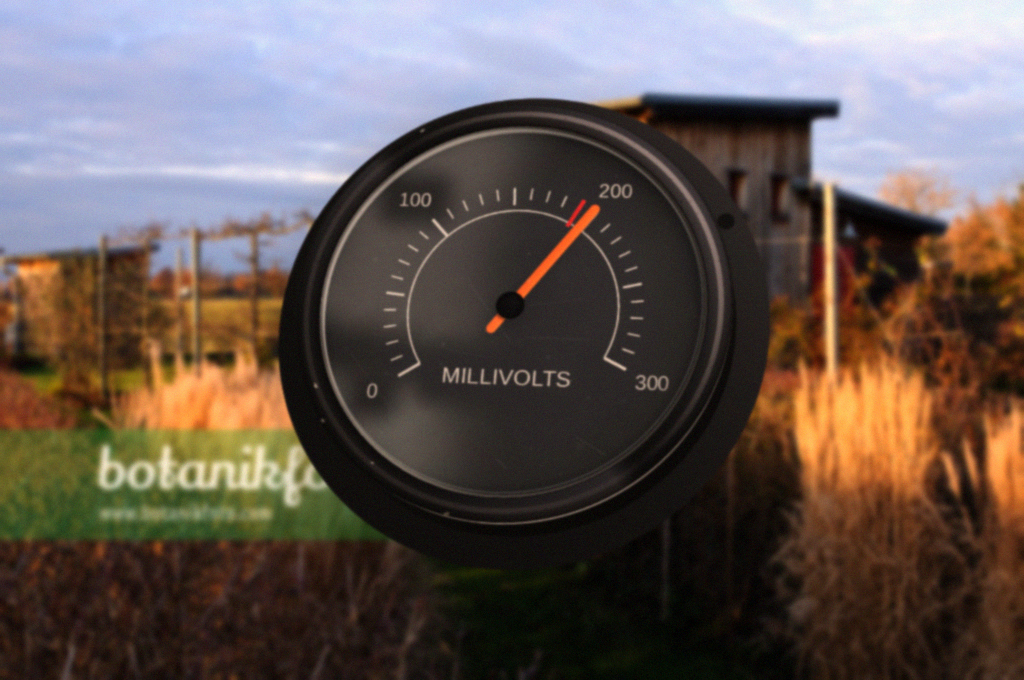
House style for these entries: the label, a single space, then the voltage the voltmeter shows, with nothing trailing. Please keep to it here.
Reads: 200 mV
